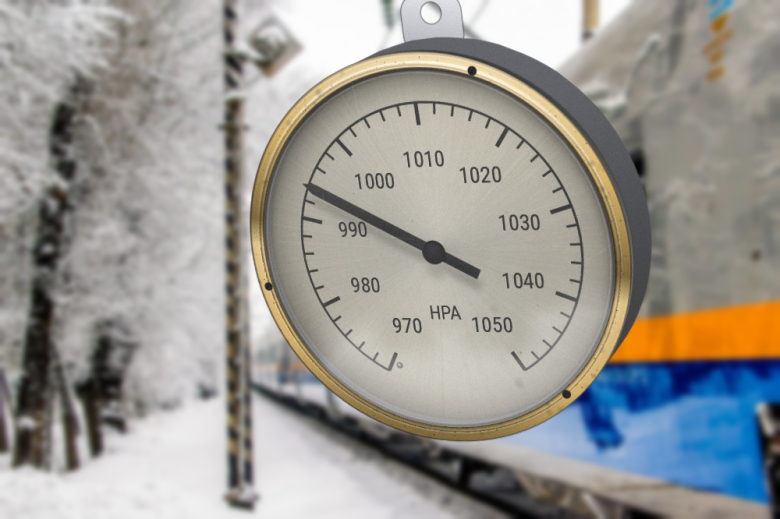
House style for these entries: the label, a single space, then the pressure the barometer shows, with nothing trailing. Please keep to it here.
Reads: 994 hPa
